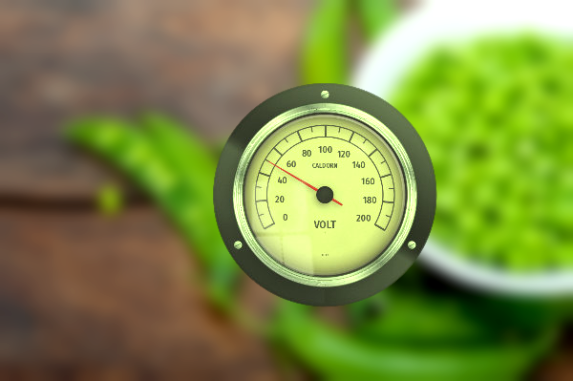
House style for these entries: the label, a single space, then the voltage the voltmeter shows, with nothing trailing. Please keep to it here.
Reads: 50 V
